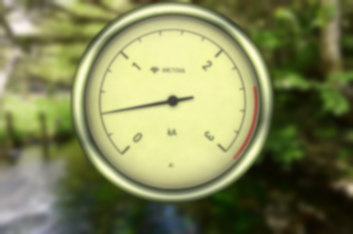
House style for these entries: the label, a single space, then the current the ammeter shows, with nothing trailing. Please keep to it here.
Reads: 0.4 kA
